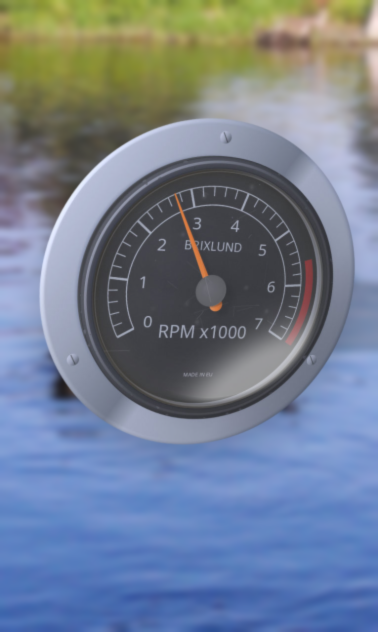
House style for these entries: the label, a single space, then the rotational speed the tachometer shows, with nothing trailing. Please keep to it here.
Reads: 2700 rpm
